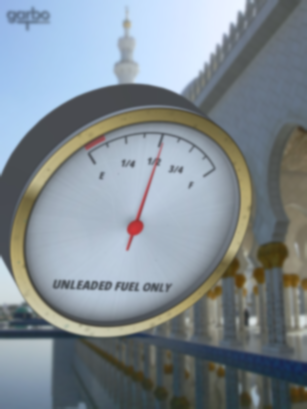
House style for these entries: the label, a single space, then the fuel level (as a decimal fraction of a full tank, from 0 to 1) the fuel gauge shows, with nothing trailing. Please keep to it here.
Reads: 0.5
